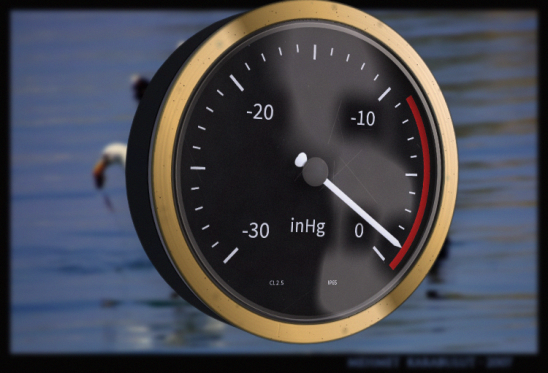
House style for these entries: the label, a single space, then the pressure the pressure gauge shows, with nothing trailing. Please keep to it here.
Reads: -1 inHg
